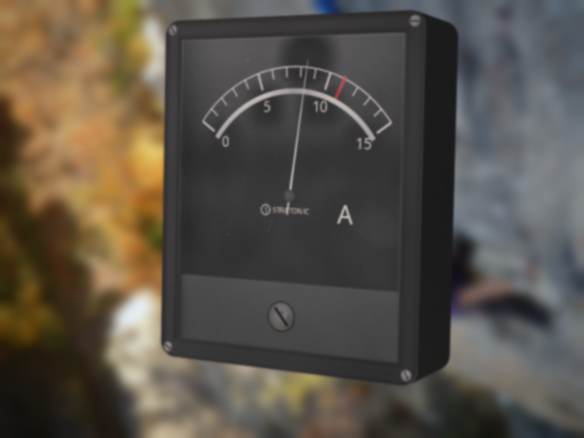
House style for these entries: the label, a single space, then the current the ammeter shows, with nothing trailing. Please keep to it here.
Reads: 8.5 A
